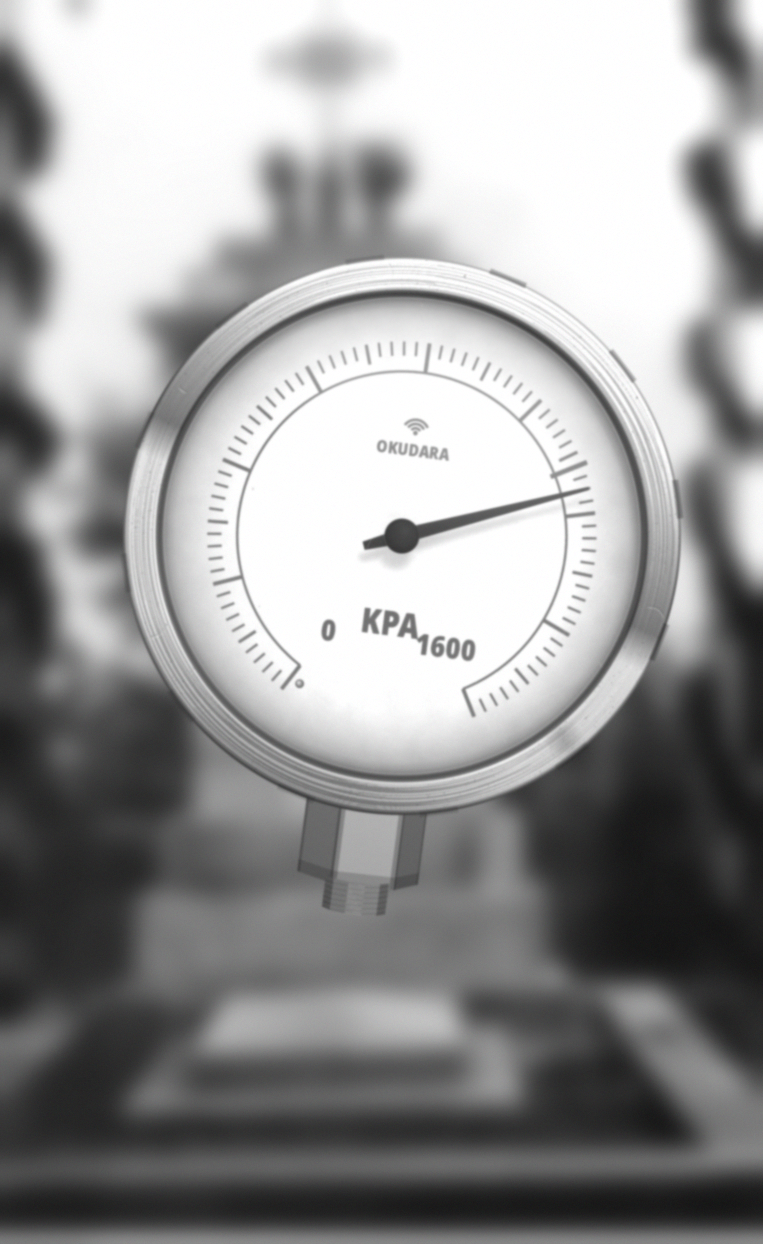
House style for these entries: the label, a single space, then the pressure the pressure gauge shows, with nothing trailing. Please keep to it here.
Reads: 1160 kPa
